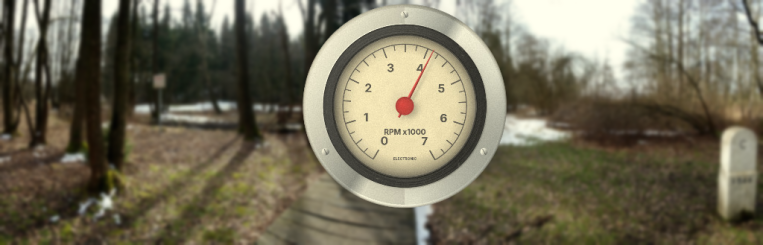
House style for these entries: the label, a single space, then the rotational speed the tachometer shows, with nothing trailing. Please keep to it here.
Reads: 4125 rpm
